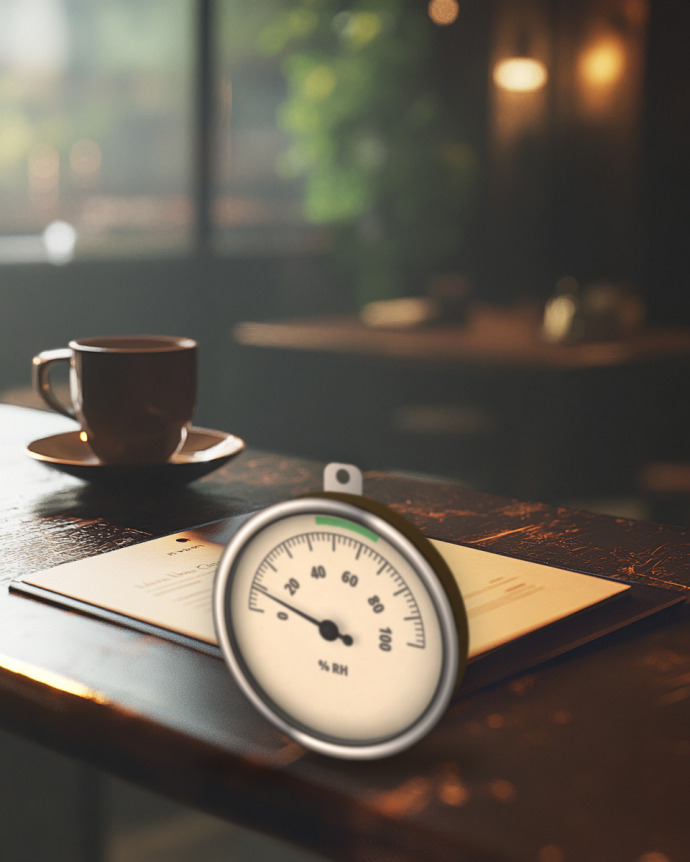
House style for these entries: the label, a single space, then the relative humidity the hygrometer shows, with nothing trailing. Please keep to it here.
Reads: 10 %
